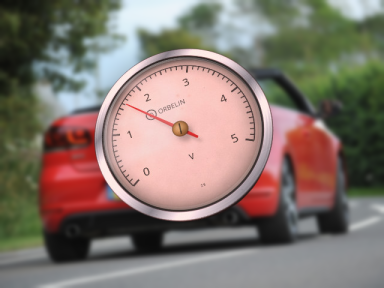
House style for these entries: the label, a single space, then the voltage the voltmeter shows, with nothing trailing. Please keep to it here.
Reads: 1.6 V
